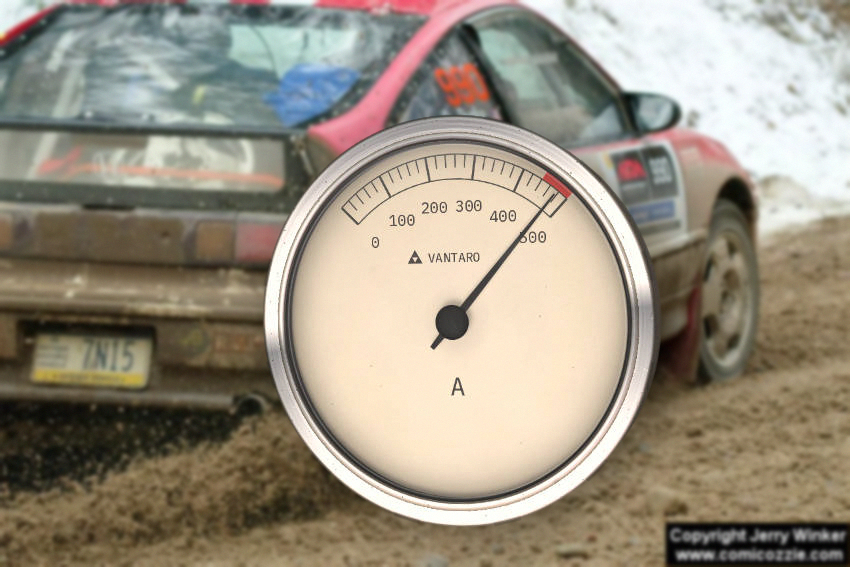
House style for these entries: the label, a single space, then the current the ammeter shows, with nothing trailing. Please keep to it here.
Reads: 480 A
